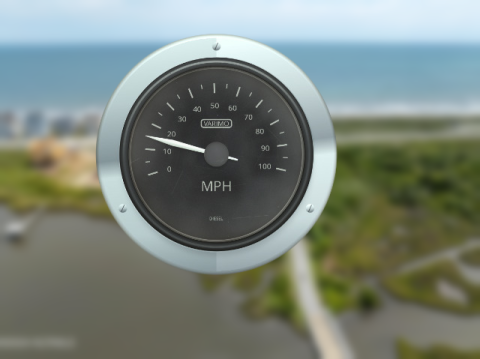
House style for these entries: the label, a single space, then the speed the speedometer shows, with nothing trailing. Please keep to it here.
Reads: 15 mph
